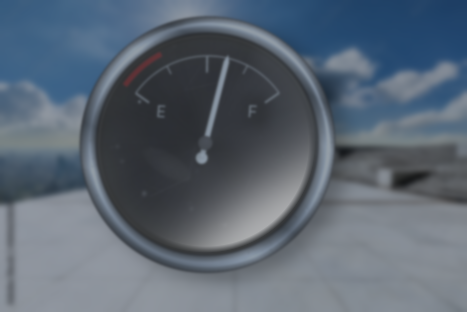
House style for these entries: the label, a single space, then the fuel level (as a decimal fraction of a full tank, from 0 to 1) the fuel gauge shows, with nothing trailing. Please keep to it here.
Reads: 0.625
